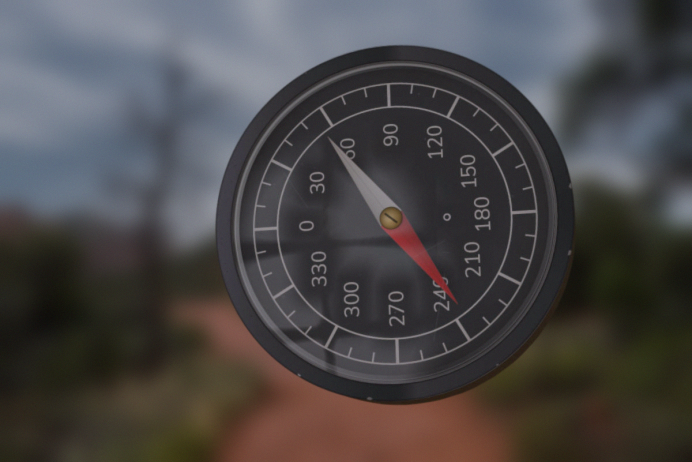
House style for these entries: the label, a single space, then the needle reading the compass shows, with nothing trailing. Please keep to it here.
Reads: 235 °
